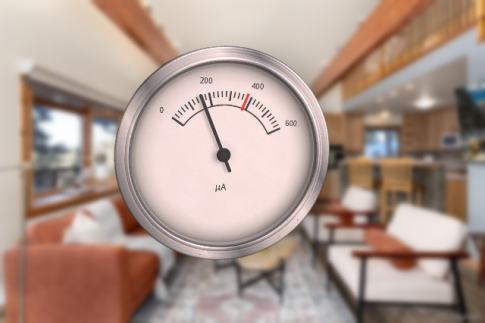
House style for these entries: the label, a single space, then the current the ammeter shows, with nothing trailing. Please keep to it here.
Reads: 160 µA
